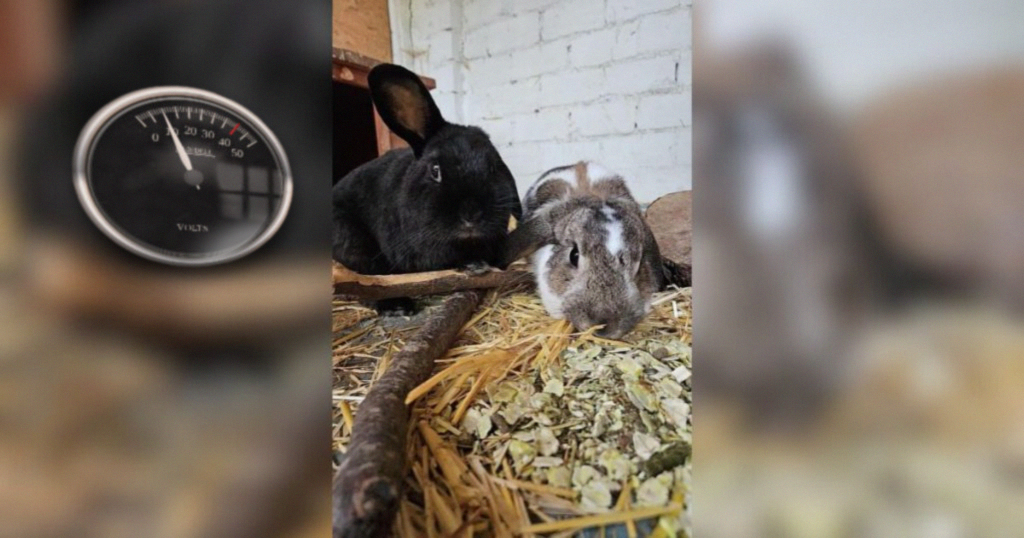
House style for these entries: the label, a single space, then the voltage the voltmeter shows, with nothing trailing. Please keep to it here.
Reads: 10 V
